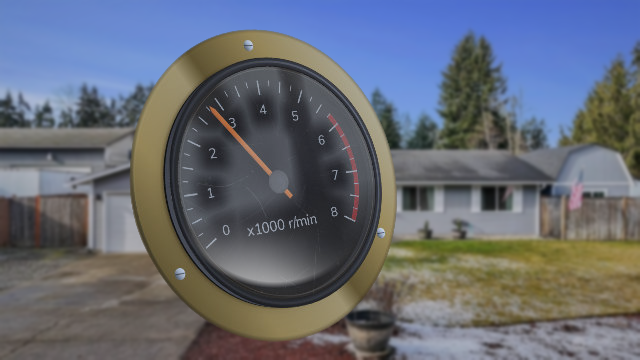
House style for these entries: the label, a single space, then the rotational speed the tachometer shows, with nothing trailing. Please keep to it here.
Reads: 2750 rpm
